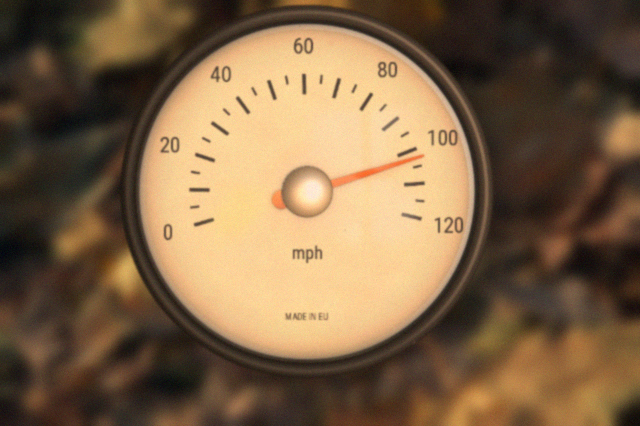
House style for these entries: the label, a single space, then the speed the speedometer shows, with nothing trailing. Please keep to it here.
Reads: 102.5 mph
